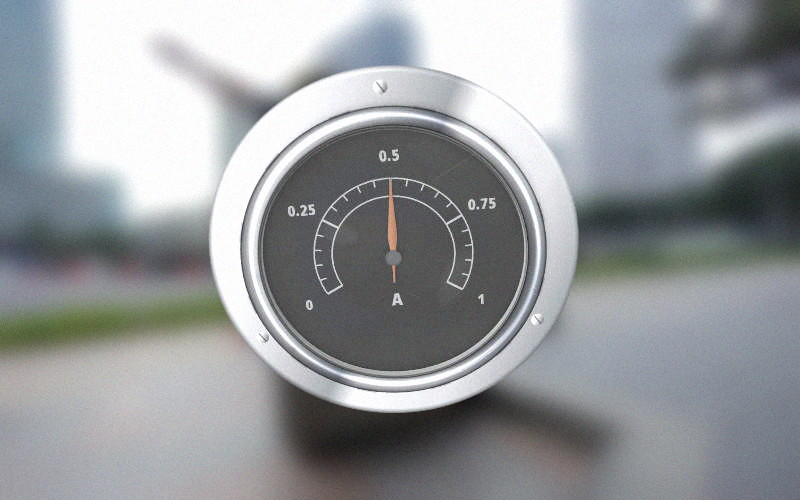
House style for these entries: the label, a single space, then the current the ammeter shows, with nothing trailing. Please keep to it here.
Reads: 0.5 A
